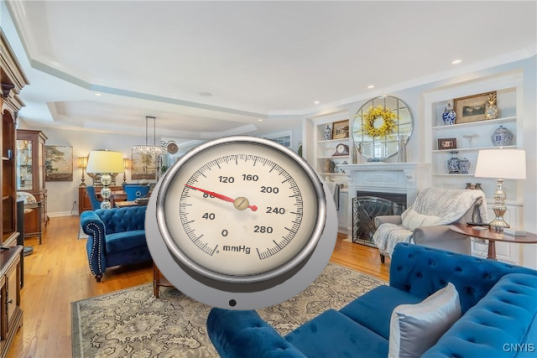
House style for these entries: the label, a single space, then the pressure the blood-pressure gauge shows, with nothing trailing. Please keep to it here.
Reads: 80 mmHg
